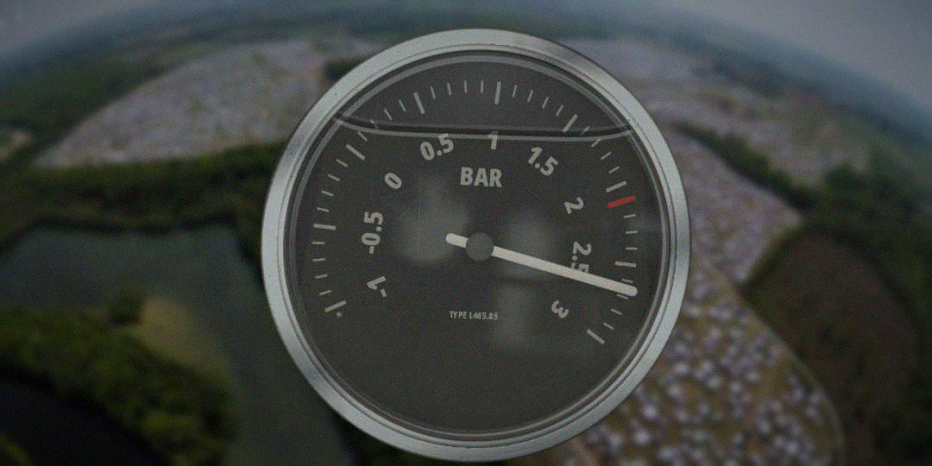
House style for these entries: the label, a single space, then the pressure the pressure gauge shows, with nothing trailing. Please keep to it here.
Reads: 2.65 bar
